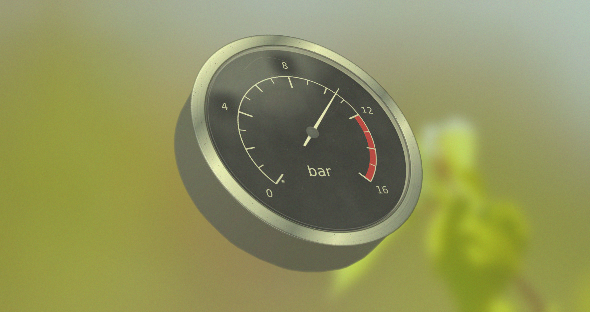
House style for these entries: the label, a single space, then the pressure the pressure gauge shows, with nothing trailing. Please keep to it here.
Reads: 10.5 bar
